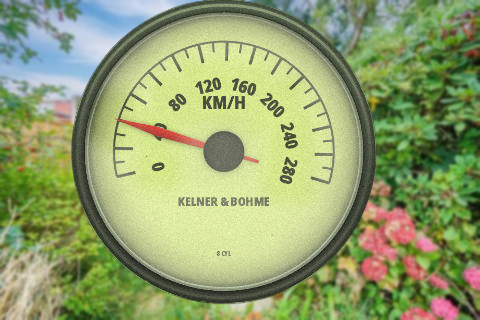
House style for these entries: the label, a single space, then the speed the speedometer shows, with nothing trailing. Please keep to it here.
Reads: 40 km/h
